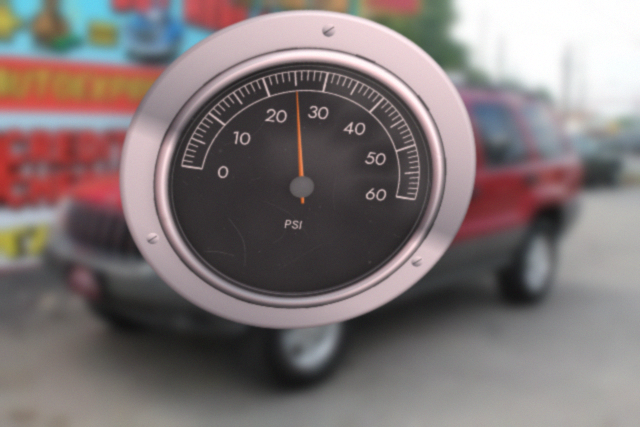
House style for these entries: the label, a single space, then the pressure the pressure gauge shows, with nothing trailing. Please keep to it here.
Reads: 25 psi
